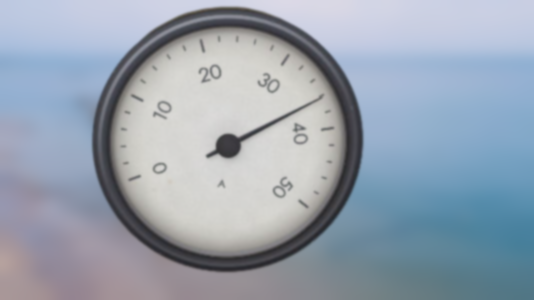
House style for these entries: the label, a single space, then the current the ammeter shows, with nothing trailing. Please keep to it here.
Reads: 36 A
